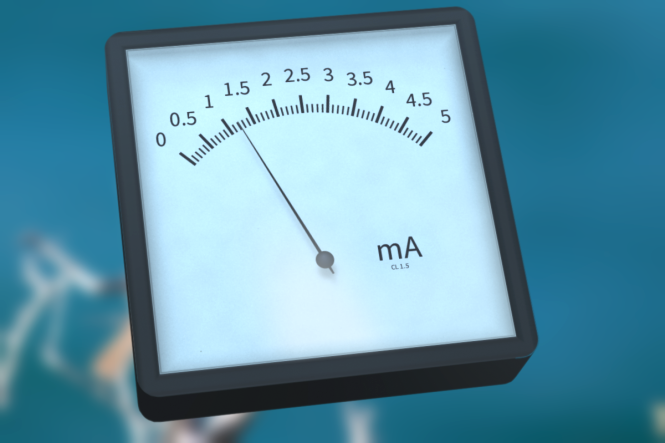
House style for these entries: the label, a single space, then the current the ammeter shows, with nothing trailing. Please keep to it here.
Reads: 1.2 mA
